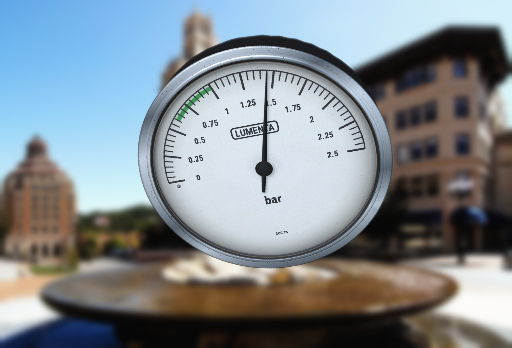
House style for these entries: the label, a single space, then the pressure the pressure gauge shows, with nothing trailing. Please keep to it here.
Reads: 1.45 bar
